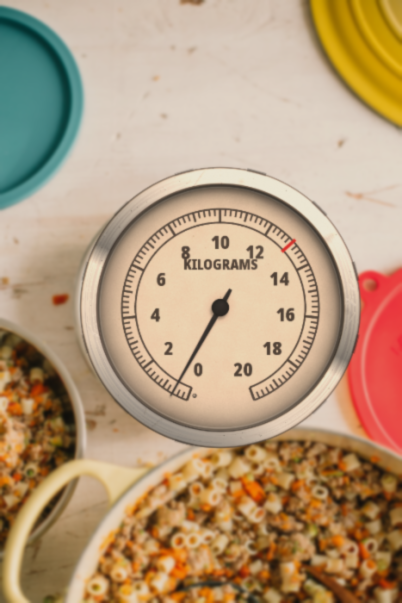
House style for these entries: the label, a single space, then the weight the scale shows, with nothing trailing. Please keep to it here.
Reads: 0.6 kg
